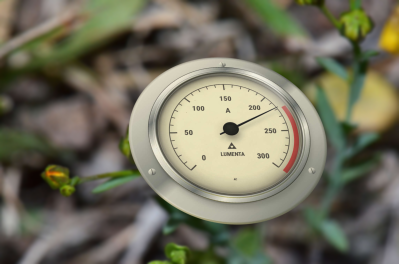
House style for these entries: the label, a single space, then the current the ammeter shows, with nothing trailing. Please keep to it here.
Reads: 220 A
